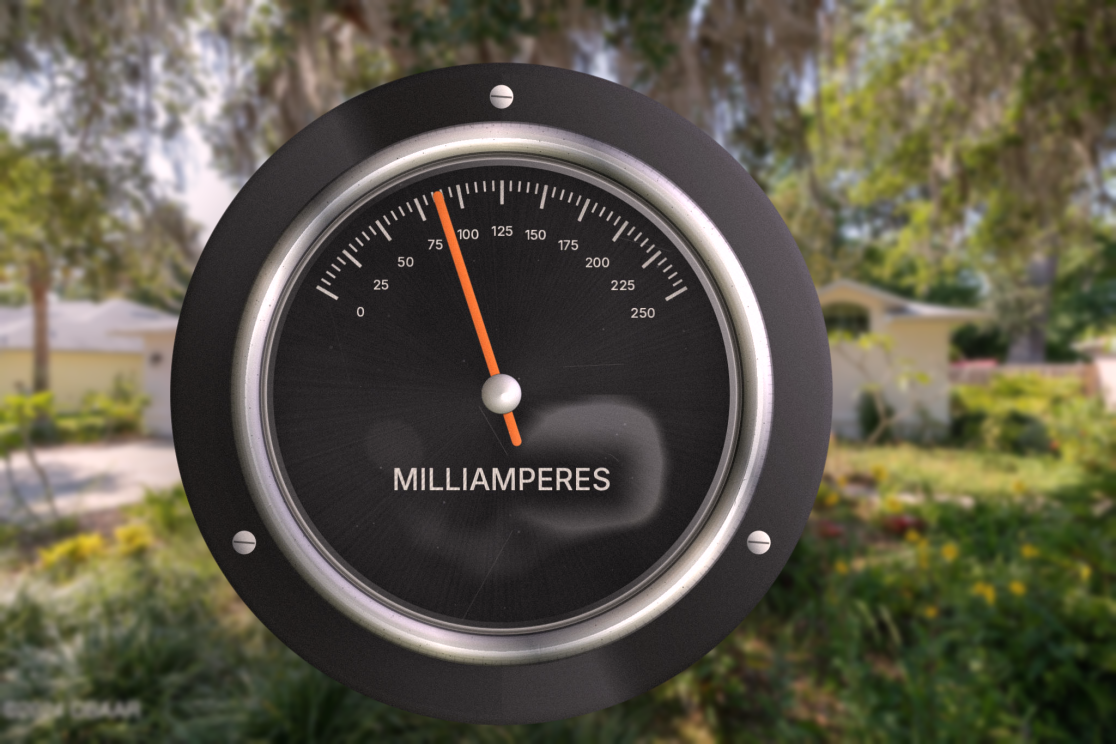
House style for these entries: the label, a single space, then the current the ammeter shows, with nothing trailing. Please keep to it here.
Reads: 87.5 mA
